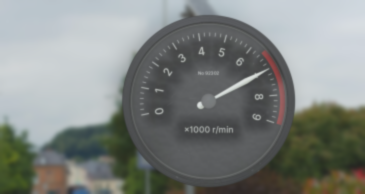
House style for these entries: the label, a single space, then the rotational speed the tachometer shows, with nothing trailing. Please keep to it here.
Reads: 7000 rpm
